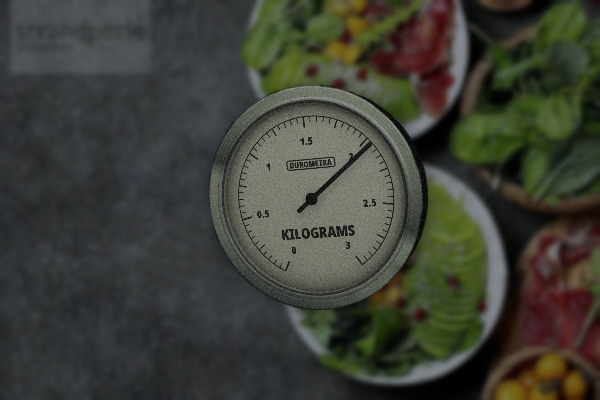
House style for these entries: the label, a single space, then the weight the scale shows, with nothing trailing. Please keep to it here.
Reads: 2.05 kg
